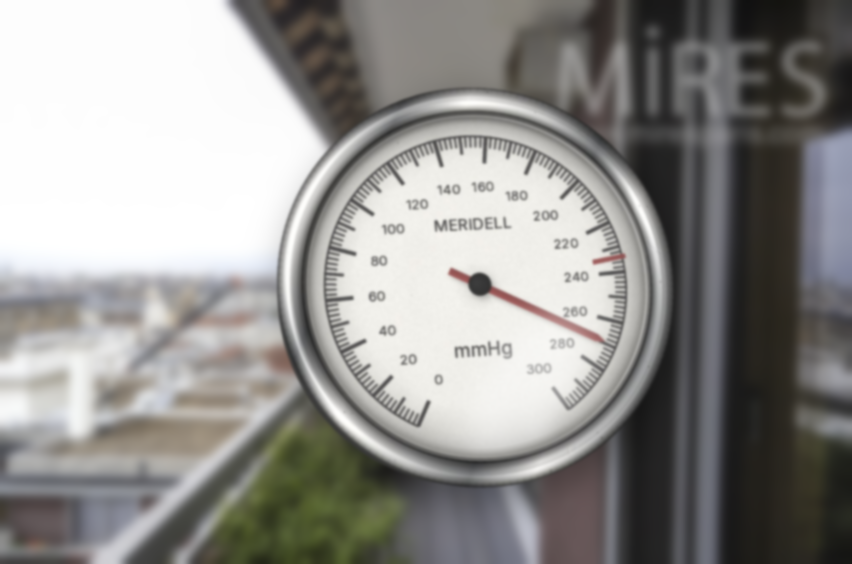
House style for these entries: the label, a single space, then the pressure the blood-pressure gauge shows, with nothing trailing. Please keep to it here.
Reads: 270 mmHg
